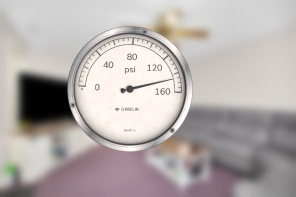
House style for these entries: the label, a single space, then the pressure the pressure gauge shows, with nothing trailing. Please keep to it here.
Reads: 145 psi
